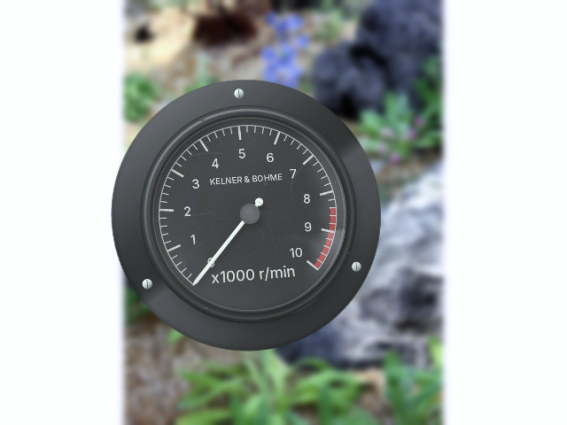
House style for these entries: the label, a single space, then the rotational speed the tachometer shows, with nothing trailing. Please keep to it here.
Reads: 0 rpm
